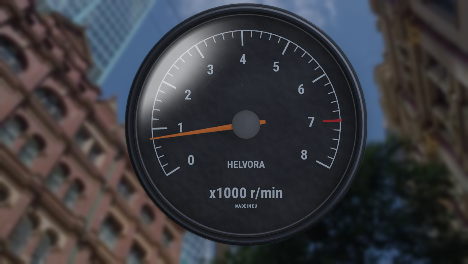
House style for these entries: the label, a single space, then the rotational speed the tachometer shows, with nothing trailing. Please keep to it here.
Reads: 800 rpm
